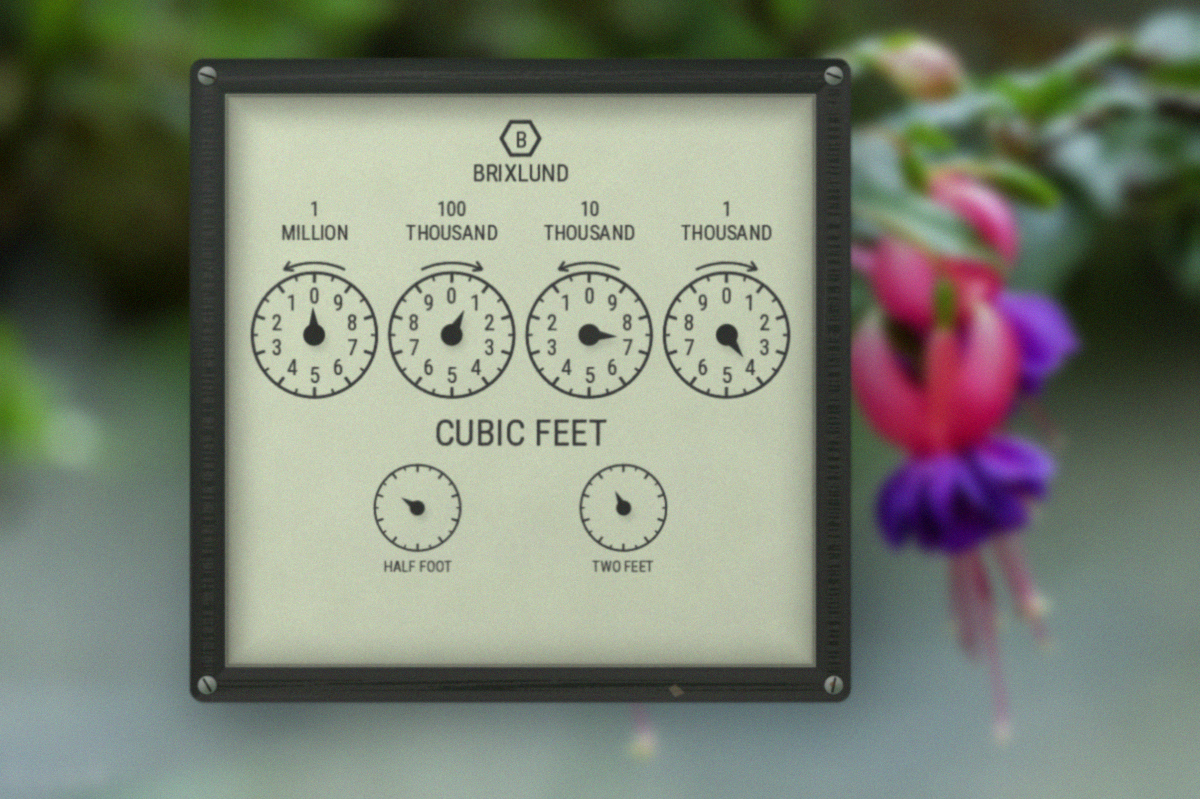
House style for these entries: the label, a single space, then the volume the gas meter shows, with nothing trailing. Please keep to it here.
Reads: 7400 ft³
